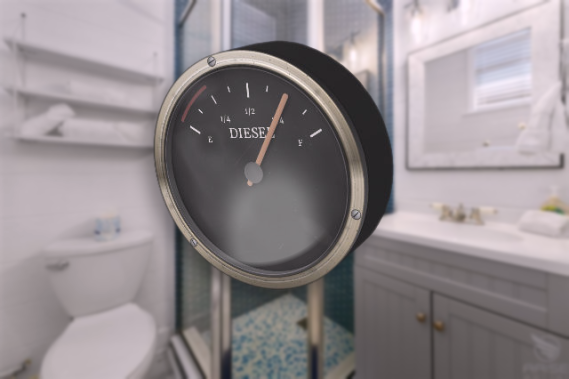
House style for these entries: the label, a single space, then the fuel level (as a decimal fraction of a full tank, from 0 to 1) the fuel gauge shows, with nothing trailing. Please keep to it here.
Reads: 0.75
